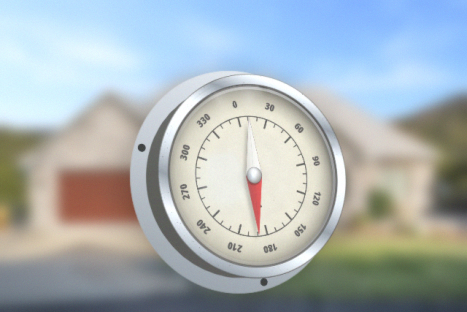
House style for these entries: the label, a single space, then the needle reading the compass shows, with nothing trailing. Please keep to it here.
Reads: 190 °
